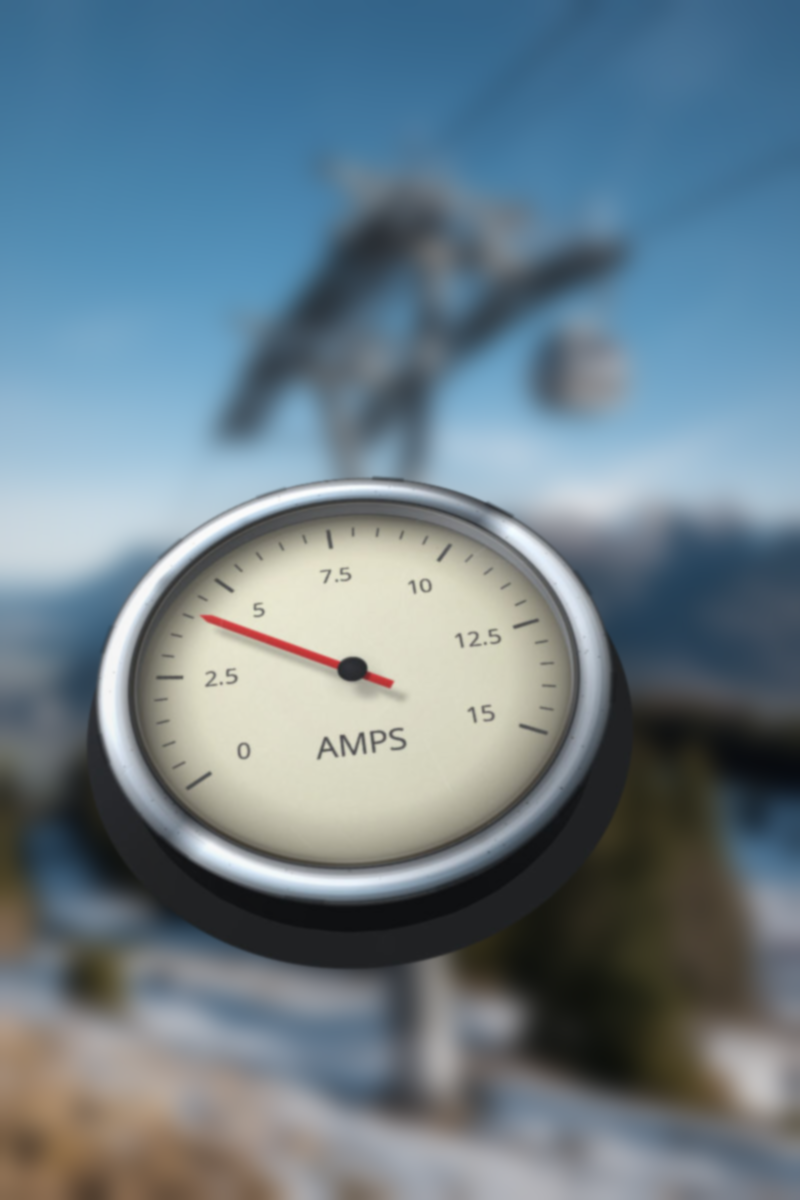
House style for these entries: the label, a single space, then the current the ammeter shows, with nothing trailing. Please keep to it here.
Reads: 4 A
